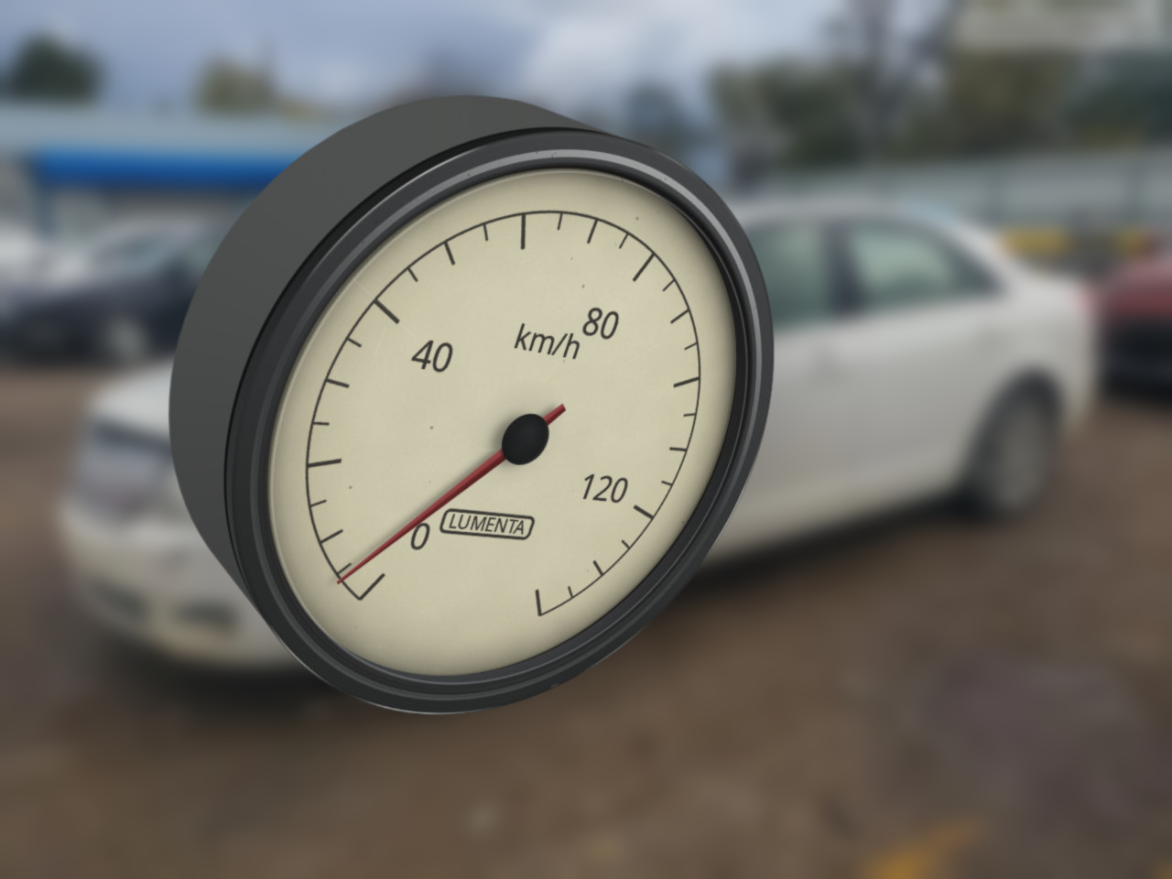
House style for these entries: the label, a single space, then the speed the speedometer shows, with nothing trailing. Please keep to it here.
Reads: 5 km/h
